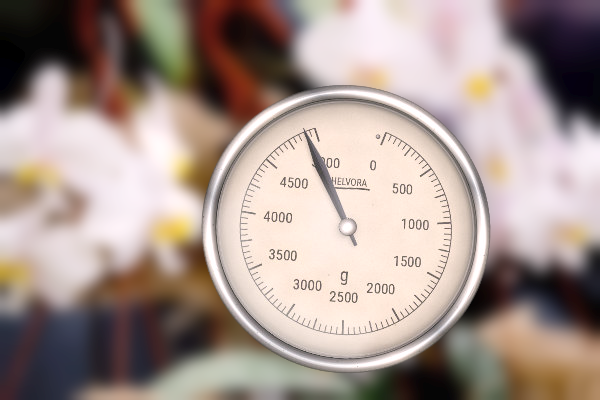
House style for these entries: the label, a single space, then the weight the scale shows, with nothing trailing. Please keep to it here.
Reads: 4900 g
